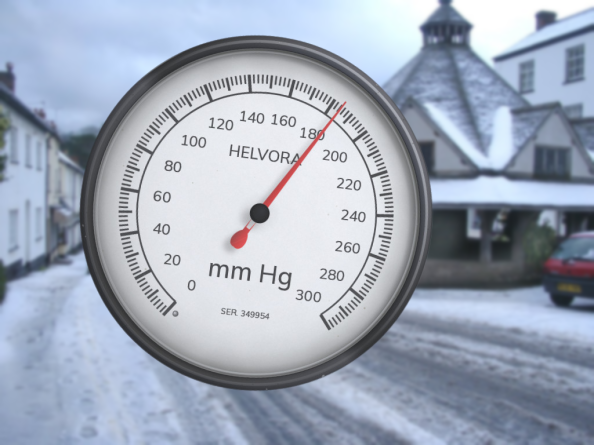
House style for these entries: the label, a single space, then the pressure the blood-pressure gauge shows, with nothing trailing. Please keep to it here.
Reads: 184 mmHg
